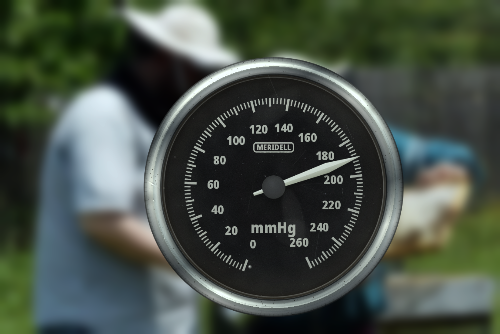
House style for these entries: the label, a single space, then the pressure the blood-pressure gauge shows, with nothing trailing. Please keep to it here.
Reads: 190 mmHg
